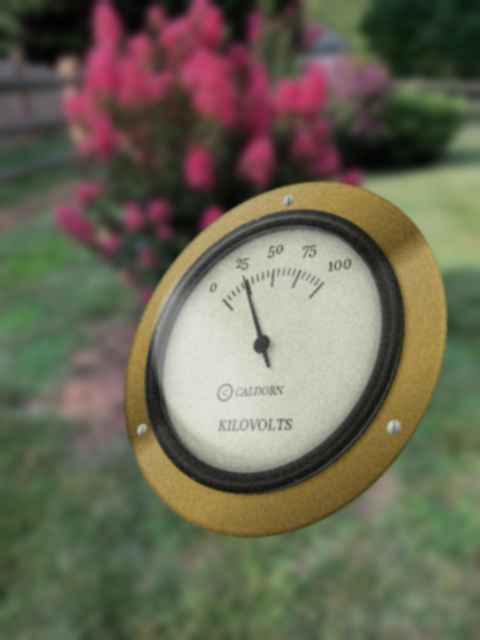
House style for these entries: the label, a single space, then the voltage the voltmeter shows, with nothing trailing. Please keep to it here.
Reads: 25 kV
